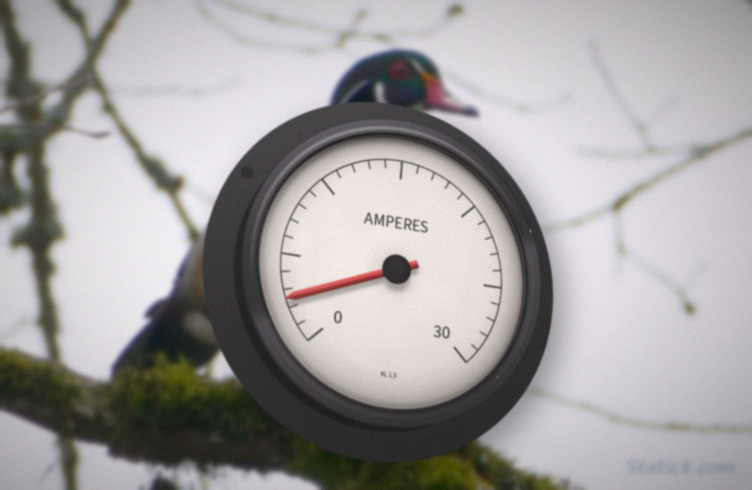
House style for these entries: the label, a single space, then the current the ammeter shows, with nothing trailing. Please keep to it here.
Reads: 2.5 A
